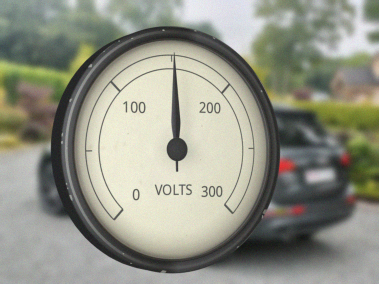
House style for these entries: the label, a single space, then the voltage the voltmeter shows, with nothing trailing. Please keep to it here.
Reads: 150 V
